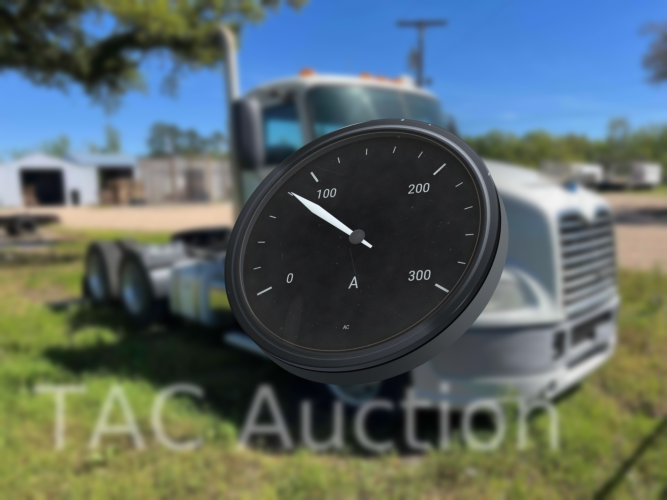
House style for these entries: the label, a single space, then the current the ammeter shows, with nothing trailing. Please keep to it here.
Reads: 80 A
